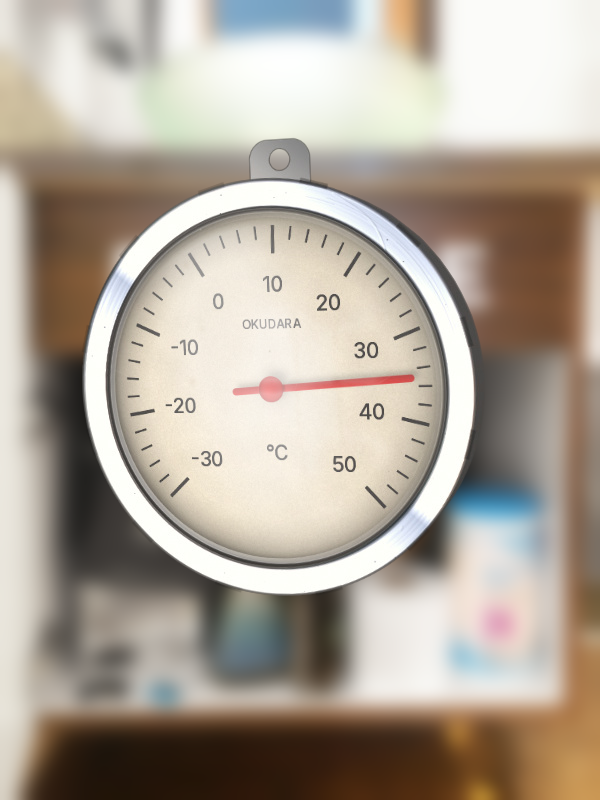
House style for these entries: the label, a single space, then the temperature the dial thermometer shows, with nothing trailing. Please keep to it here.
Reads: 35 °C
